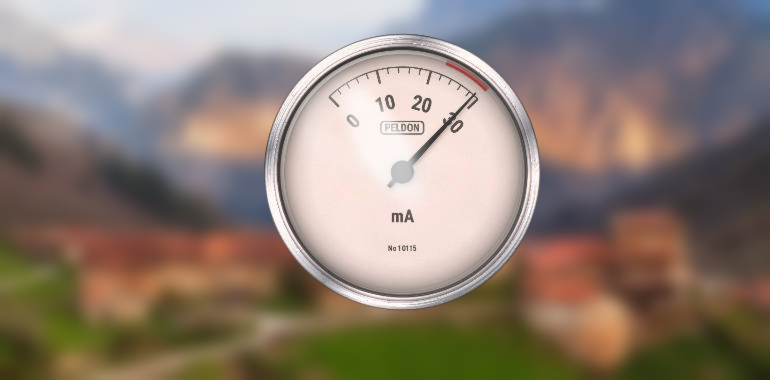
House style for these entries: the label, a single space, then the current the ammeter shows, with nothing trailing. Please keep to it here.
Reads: 29 mA
